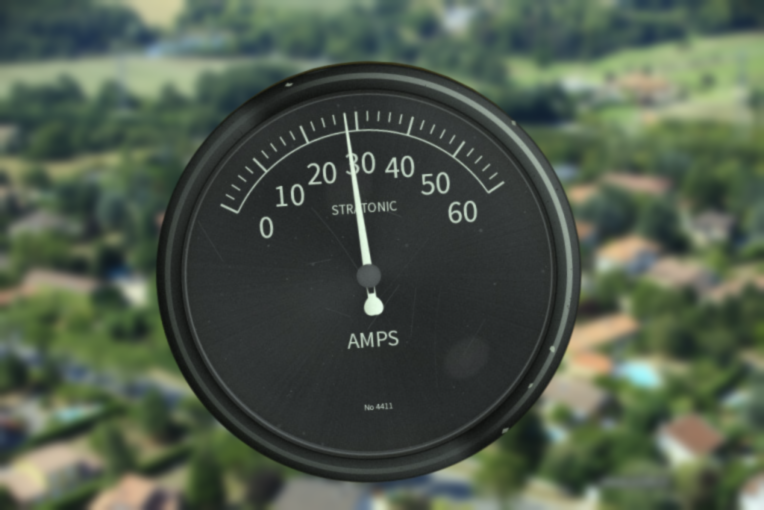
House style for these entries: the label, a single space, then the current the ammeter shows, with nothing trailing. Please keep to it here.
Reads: 28 A
